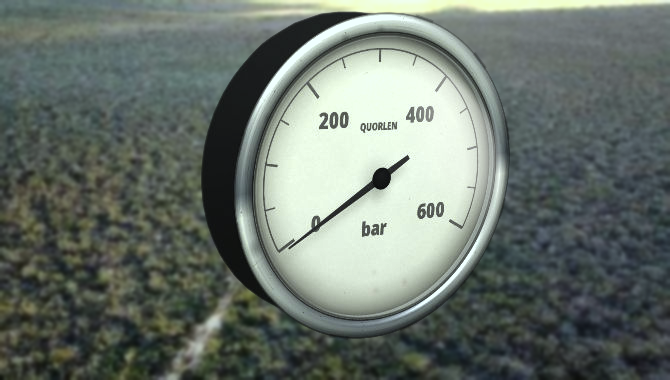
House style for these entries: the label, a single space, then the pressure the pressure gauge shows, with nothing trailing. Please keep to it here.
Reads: 0 bar
